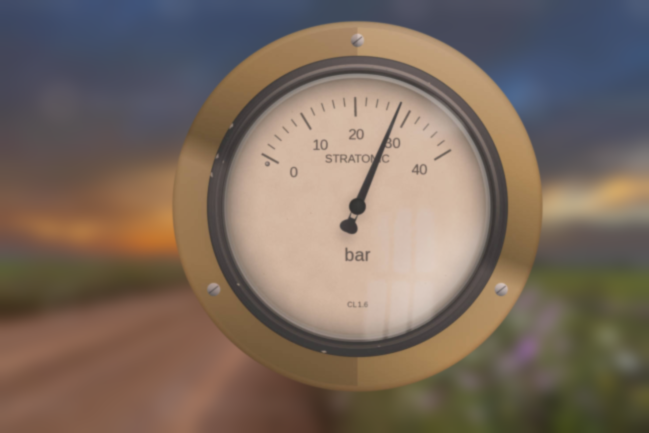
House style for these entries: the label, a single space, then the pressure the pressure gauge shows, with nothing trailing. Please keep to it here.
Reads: 28 bar
